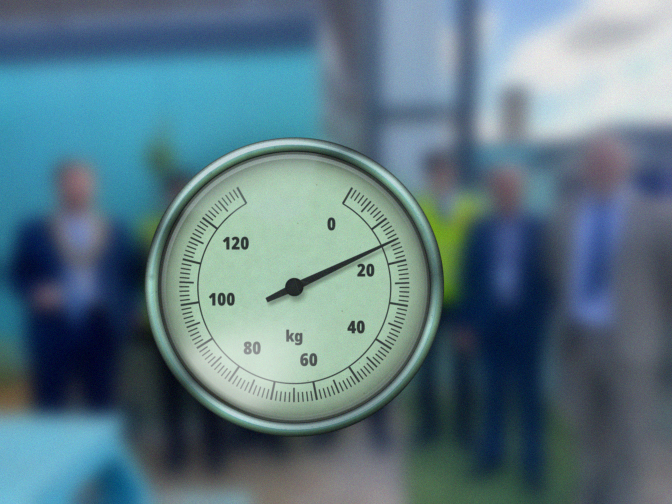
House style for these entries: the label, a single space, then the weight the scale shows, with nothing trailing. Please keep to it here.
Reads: 15 kg
